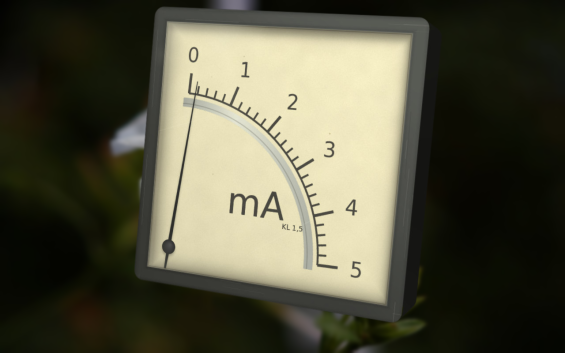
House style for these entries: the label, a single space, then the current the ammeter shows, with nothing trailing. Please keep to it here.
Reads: 0.2 mA
